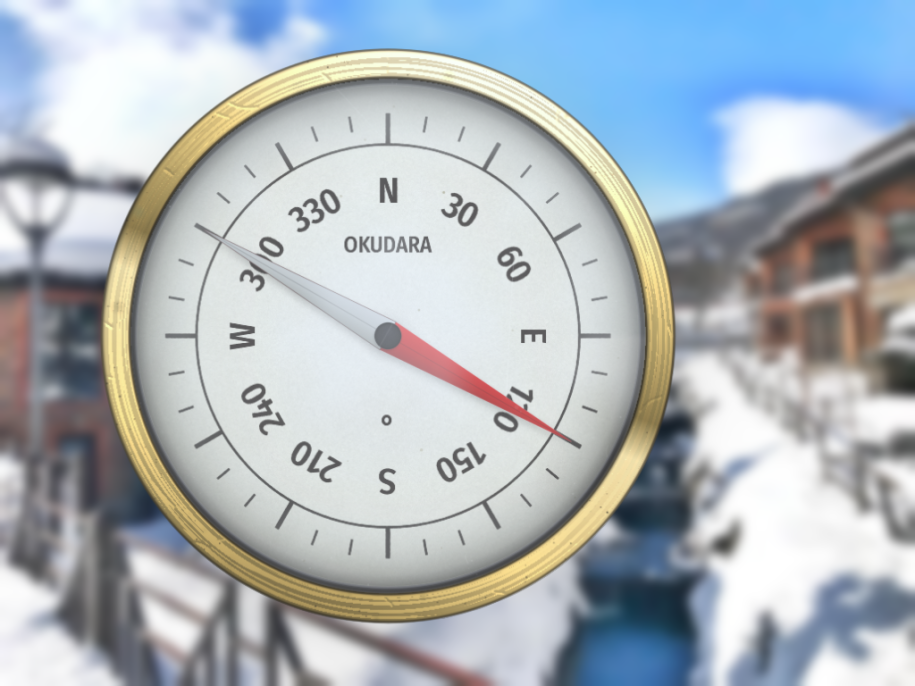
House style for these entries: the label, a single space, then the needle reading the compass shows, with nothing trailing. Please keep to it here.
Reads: 120 °
